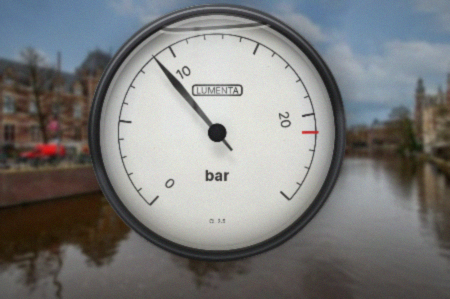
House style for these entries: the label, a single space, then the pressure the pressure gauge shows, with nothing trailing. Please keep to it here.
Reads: 9 bar
